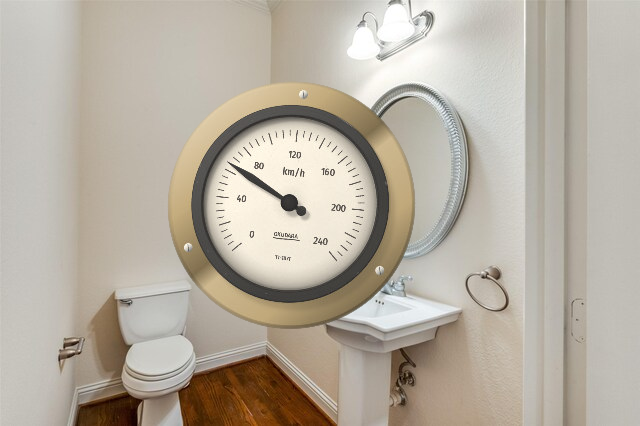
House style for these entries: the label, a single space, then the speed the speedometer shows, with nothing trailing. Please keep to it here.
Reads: 65 km/h
